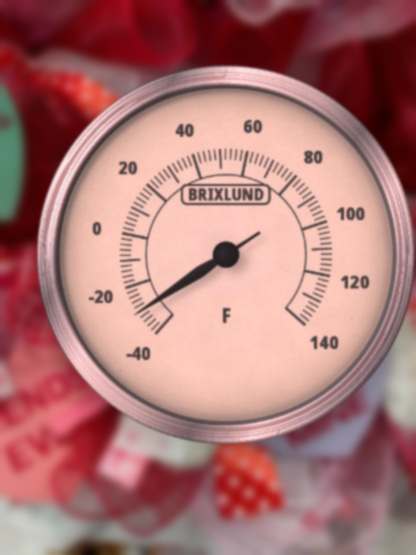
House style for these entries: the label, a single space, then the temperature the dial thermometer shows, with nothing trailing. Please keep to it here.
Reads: -30 °F
